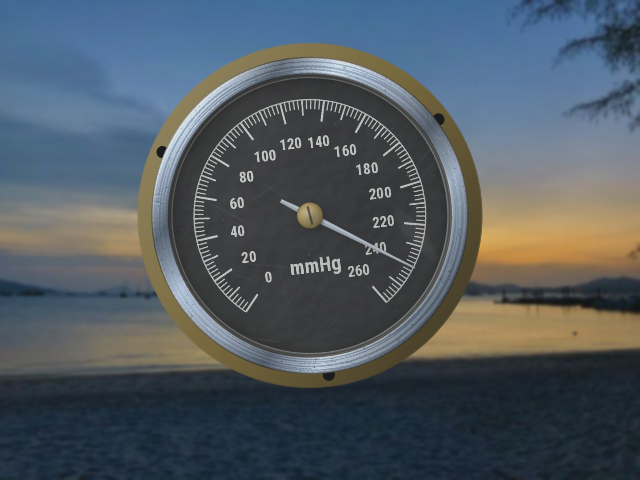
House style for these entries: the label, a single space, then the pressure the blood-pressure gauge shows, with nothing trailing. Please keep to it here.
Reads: 240 mmHg
